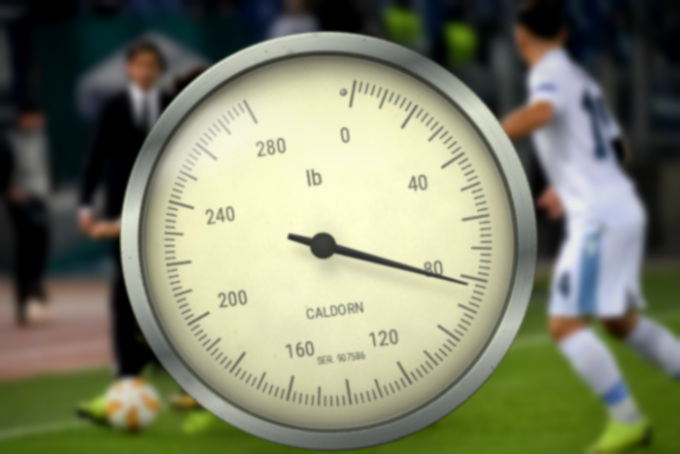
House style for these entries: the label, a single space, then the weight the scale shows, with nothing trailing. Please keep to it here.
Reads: 82 lb
